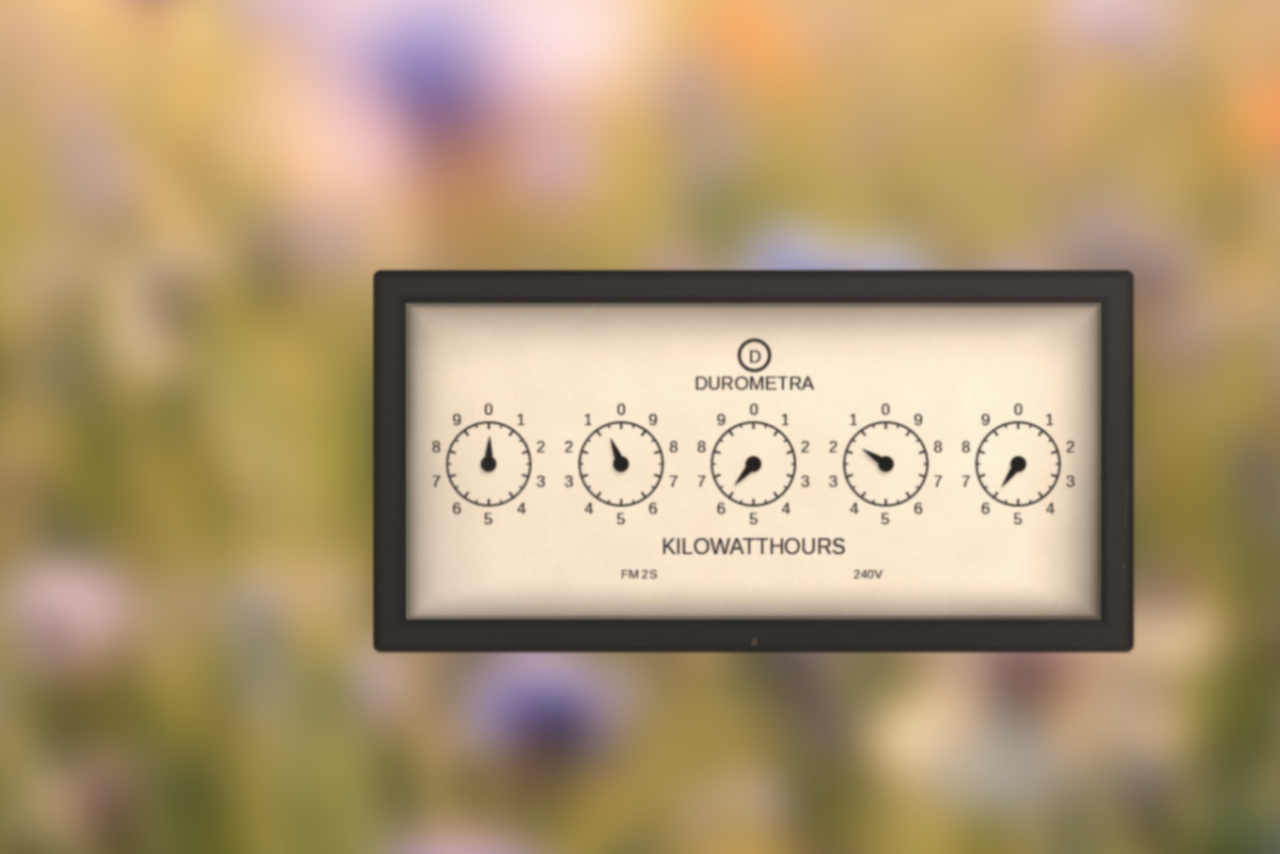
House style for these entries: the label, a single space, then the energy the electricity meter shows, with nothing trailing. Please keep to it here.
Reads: 616 kWh
